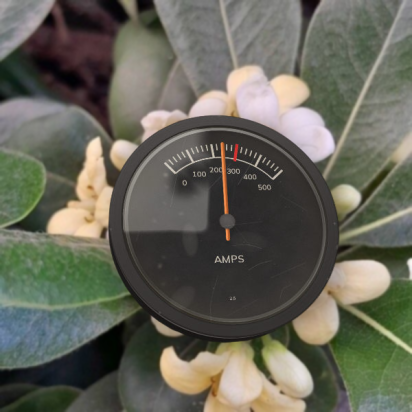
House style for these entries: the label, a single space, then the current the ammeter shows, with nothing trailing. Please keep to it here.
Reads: 240 A
